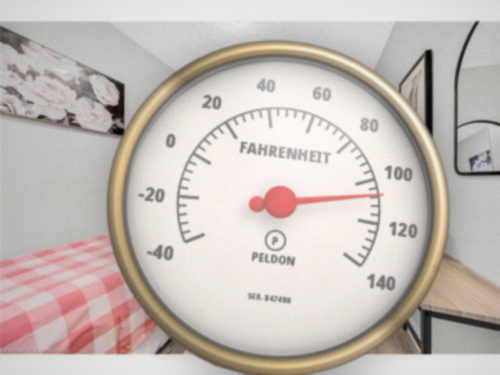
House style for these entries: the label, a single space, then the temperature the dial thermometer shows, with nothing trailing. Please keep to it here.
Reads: 108 °F
